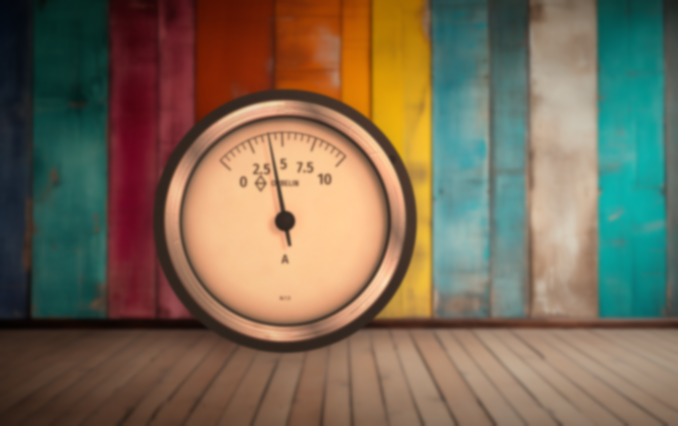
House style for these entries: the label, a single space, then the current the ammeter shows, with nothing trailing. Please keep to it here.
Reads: 4 A
